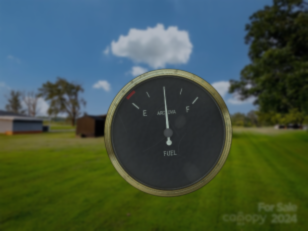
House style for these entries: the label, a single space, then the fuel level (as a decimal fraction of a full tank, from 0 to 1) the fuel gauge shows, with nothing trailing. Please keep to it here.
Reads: 0.5
